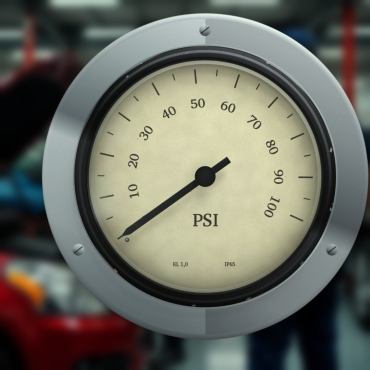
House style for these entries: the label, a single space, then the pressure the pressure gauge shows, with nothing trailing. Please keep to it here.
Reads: 0 psi
